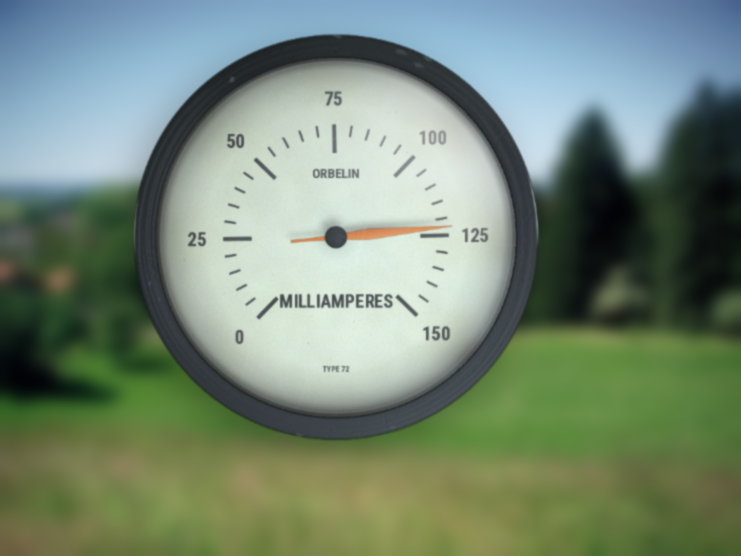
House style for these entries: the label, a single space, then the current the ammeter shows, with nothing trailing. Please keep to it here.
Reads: 122.5 mA
